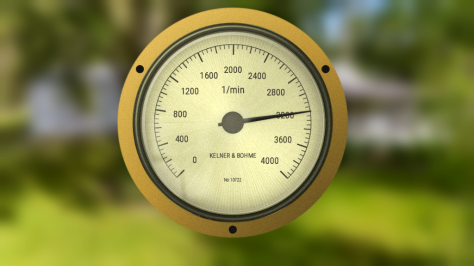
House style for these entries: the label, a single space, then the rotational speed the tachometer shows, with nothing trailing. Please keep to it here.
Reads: 3200 rpm
